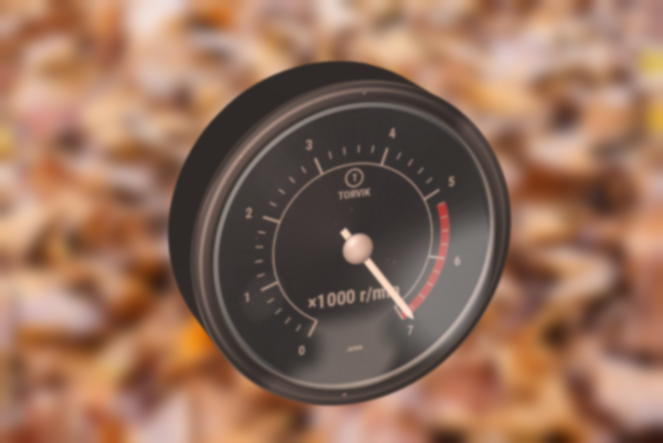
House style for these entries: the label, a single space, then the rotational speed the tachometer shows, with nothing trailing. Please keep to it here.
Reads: 6900 rpm
